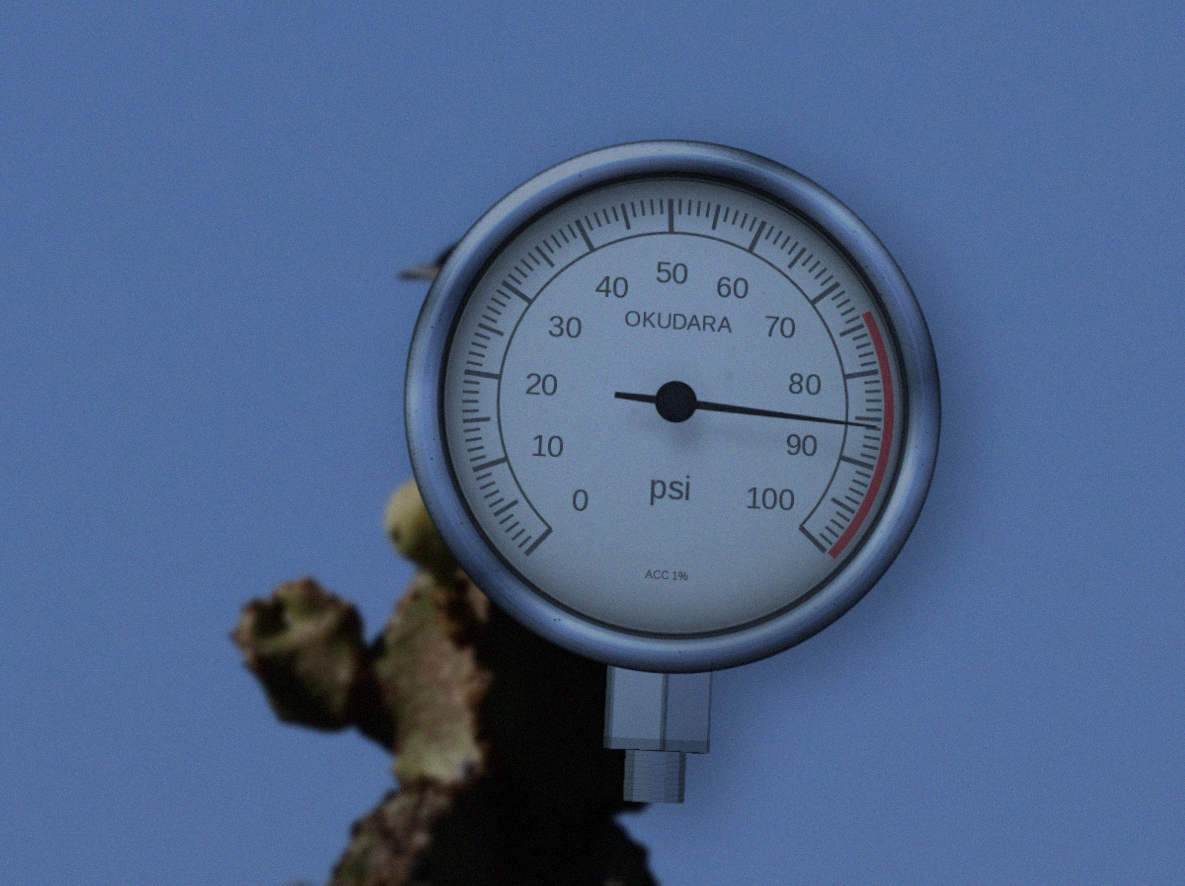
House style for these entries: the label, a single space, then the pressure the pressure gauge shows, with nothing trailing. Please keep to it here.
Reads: 86 psi
